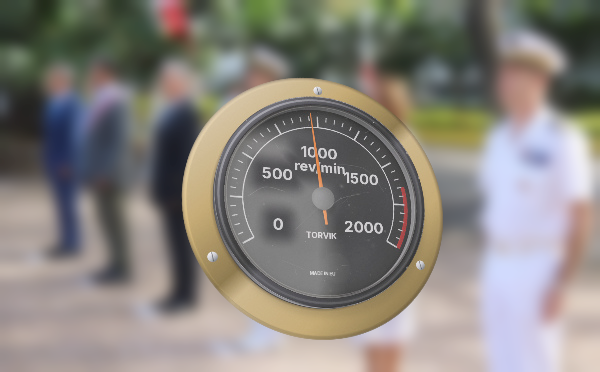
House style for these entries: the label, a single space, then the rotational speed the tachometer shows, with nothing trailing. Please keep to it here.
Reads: 950 rpm
